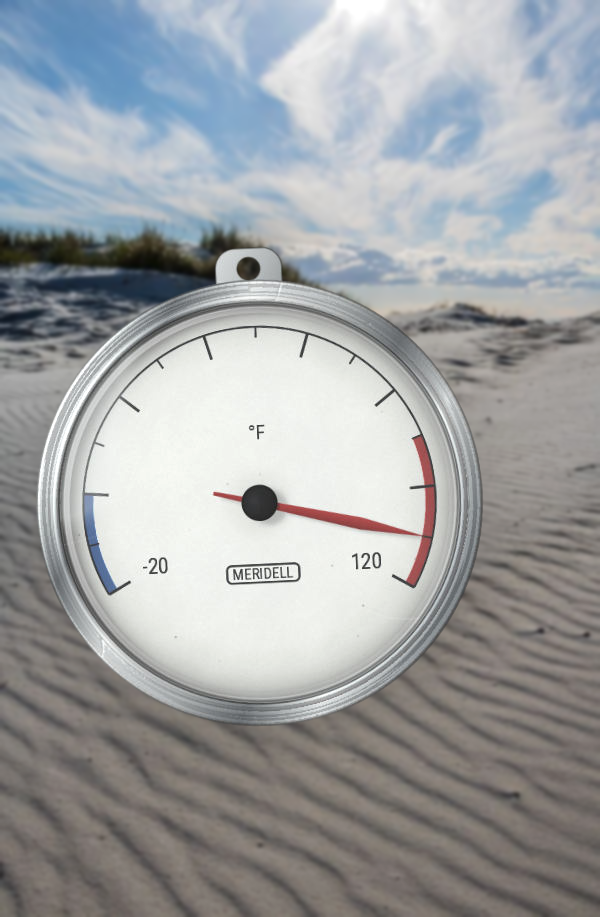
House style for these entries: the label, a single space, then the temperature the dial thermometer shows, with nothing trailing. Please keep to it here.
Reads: 110 °F
